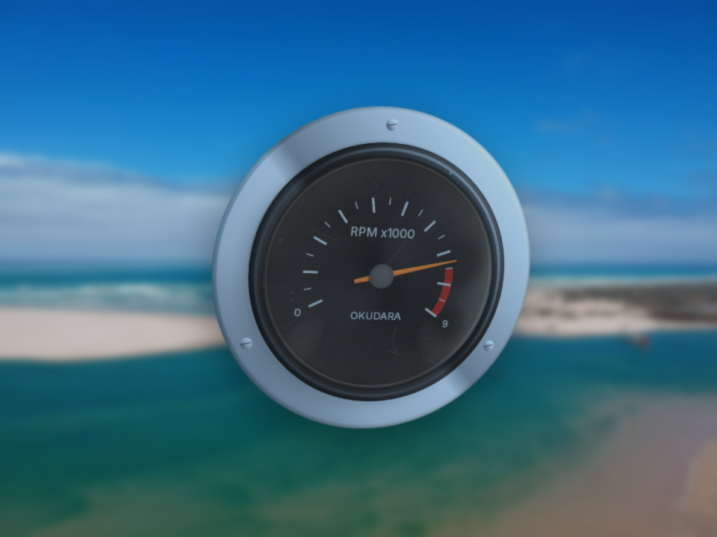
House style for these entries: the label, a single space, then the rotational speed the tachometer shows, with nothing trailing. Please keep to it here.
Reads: 7250 rpm
